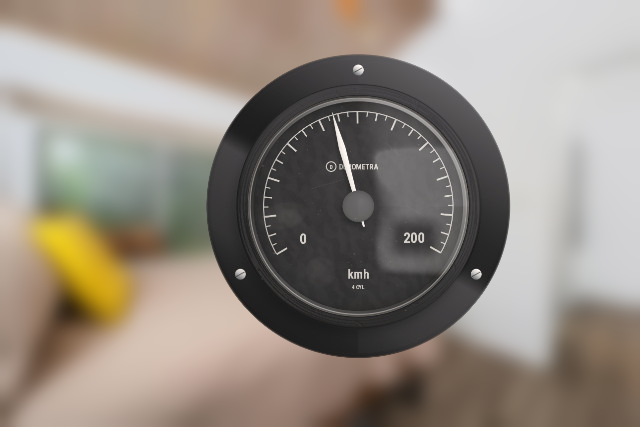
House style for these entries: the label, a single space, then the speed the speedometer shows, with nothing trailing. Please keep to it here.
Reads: 87.5 km/h
